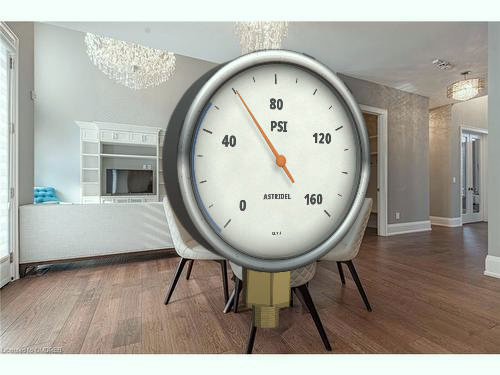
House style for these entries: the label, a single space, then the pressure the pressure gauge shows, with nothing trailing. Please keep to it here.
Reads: 60 psi
